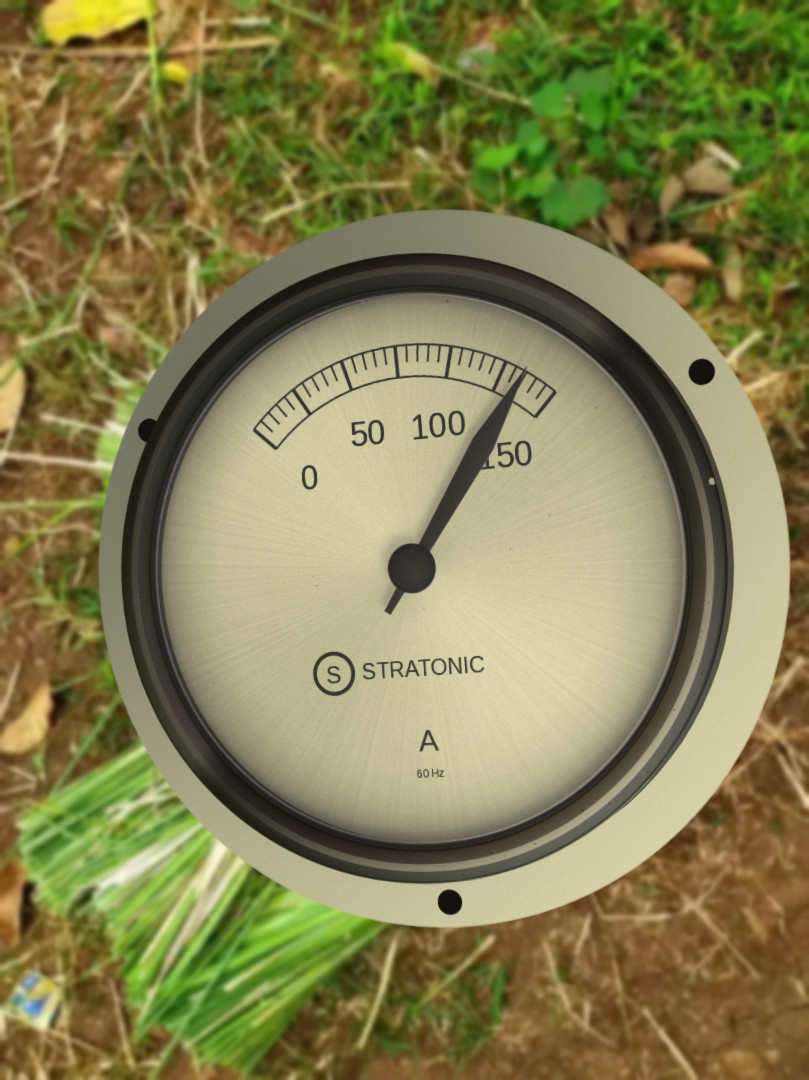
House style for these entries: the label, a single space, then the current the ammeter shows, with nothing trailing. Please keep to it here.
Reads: 135 A
